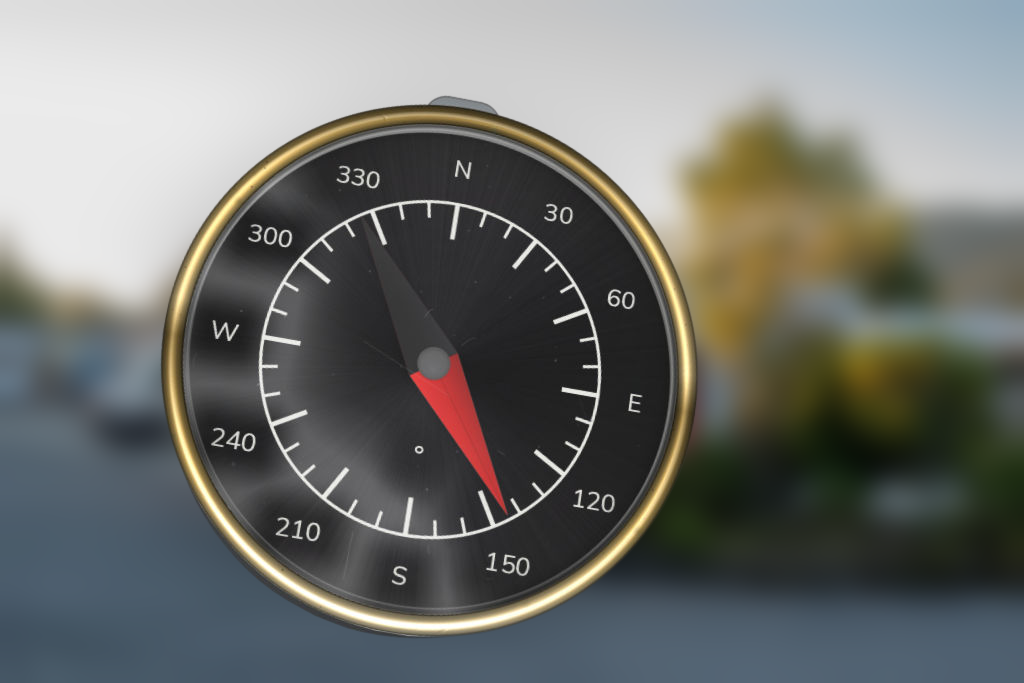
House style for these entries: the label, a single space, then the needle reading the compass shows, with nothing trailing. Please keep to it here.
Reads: 145 °
